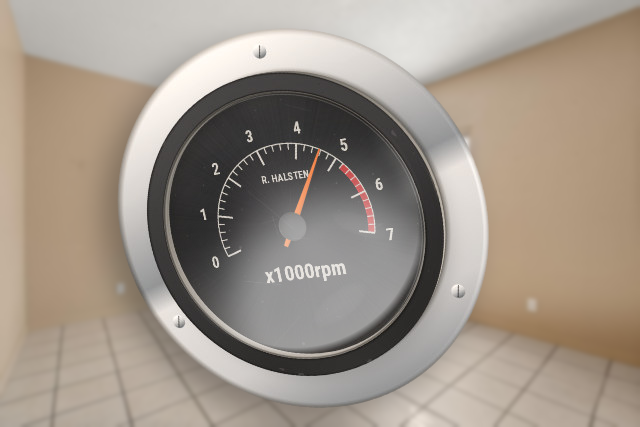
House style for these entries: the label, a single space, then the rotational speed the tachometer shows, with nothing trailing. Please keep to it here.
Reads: 4600 rpm
